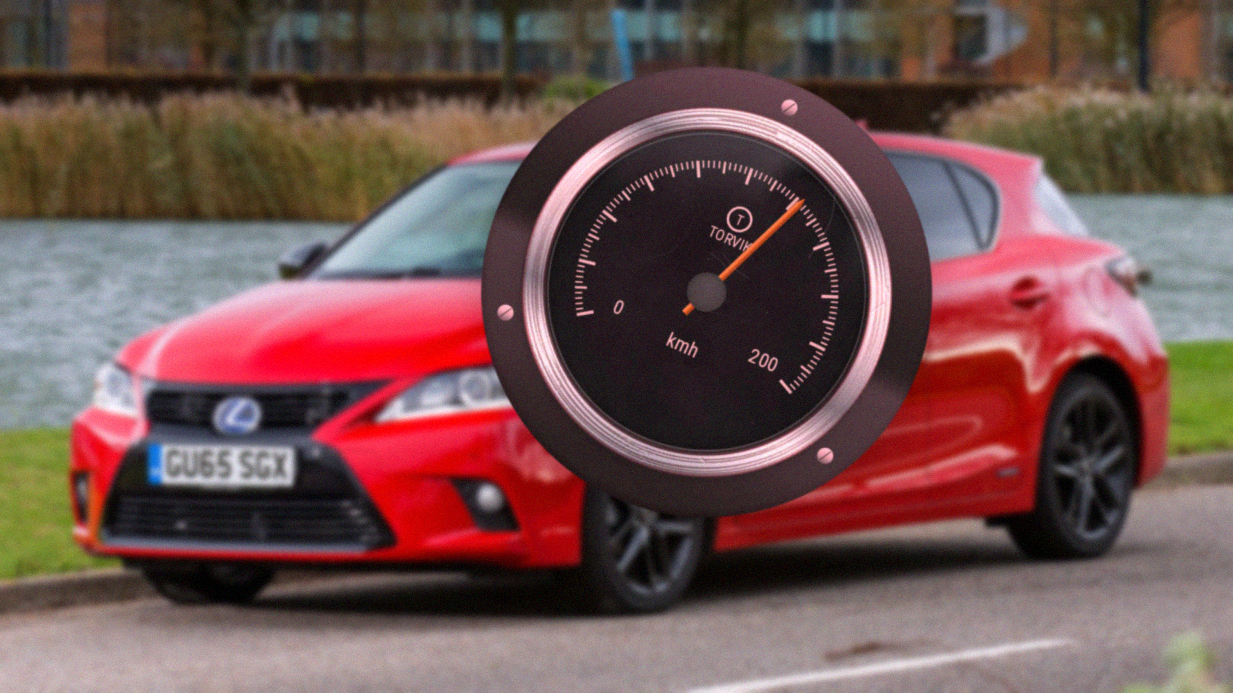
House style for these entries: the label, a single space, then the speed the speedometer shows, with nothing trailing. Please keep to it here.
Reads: 122 km/h
